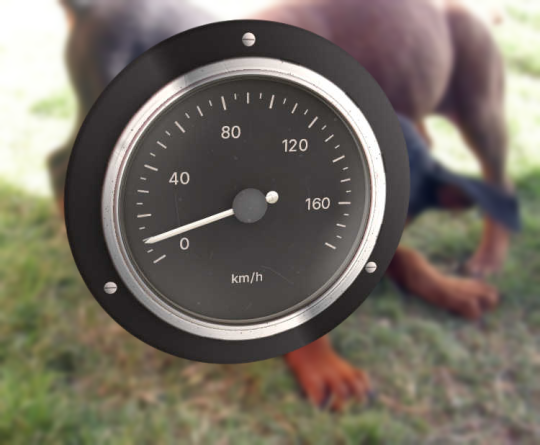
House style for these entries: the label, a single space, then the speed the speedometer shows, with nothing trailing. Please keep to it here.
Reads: 10 km/h
